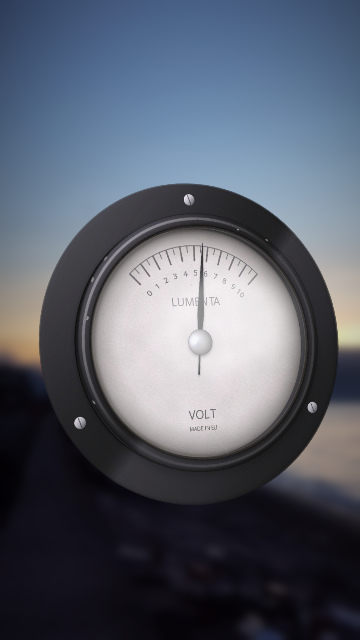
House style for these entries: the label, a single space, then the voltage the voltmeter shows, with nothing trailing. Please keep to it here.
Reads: 5.5 V
